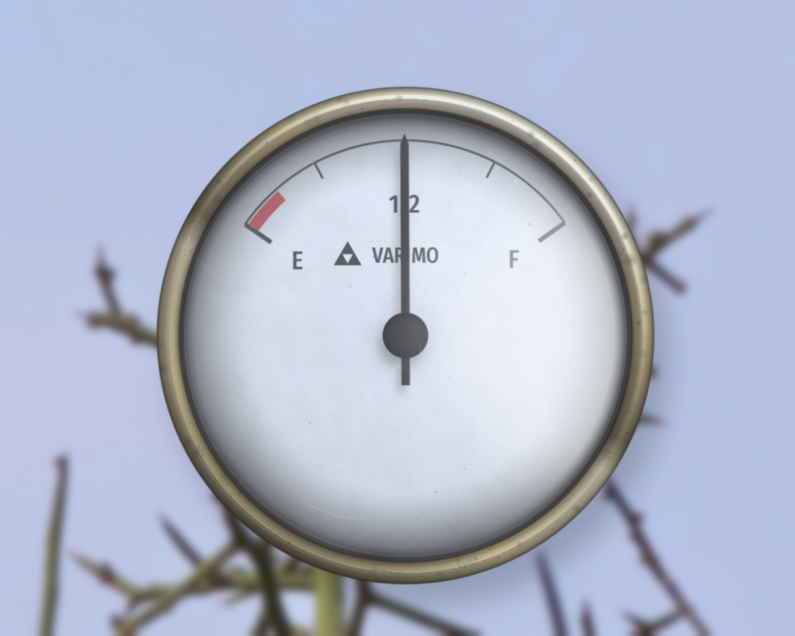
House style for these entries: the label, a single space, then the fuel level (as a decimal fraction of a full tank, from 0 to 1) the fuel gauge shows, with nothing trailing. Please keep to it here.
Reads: 0.5
